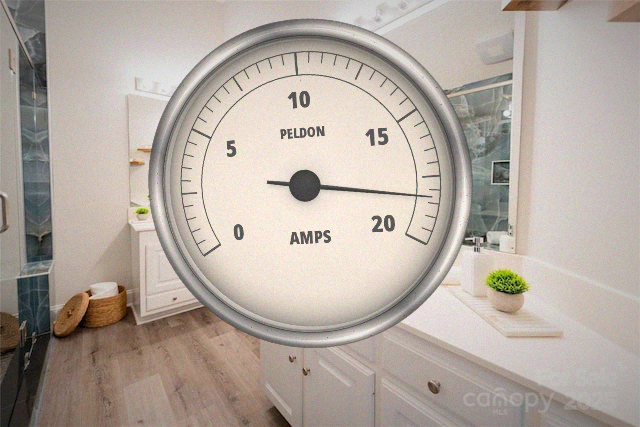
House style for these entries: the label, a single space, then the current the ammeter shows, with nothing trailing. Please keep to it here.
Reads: 18.25 A
